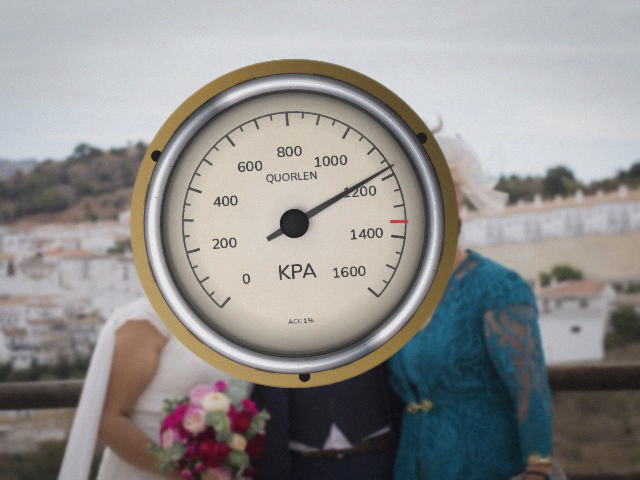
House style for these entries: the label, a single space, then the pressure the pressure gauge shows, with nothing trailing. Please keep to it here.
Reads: 1175 kPa
